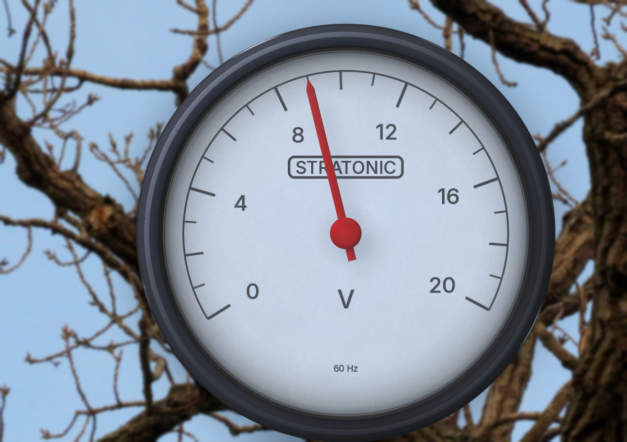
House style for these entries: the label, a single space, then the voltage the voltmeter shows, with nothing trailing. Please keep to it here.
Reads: 9 V
